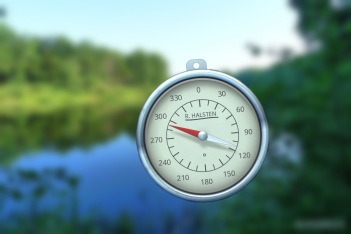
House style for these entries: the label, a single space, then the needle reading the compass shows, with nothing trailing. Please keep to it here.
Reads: 292.5 °
